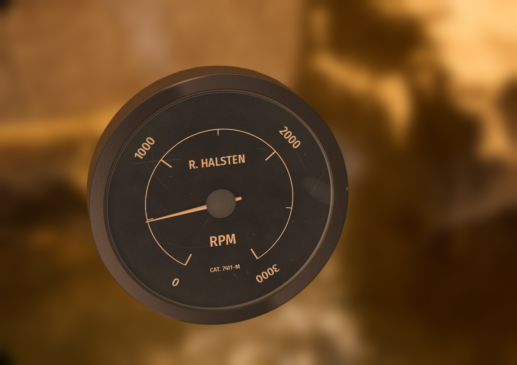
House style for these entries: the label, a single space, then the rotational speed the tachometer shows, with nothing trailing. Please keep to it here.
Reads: 500 rpm
